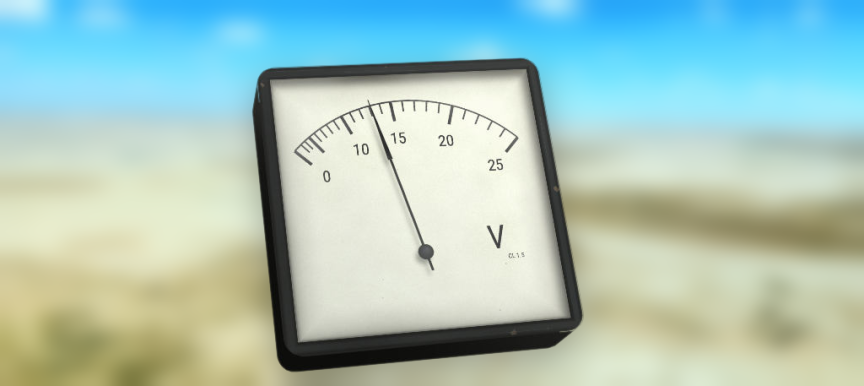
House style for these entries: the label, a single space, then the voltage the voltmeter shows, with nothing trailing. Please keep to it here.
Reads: 13 V
